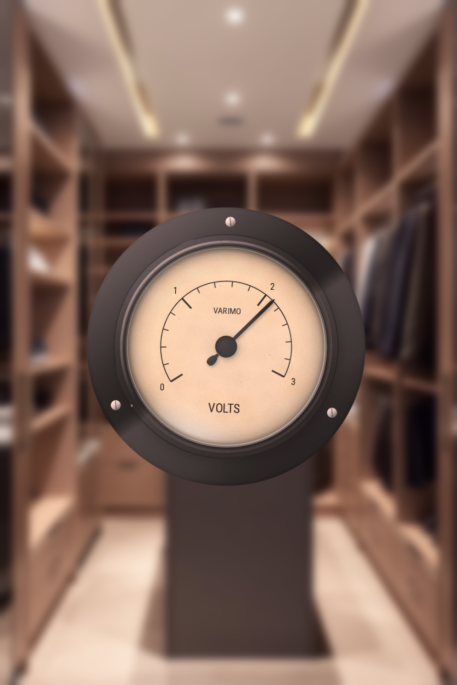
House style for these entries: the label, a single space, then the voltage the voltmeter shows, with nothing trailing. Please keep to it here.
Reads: 2.1 V
